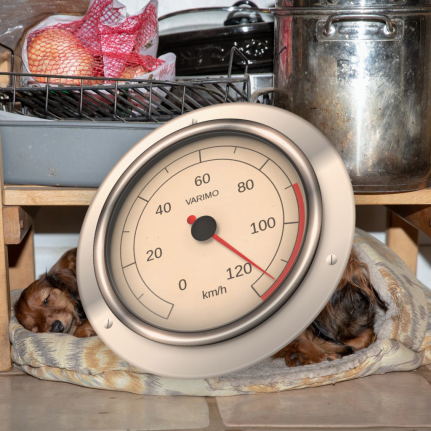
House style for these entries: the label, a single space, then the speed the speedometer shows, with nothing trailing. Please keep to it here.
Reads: 115 km/h
